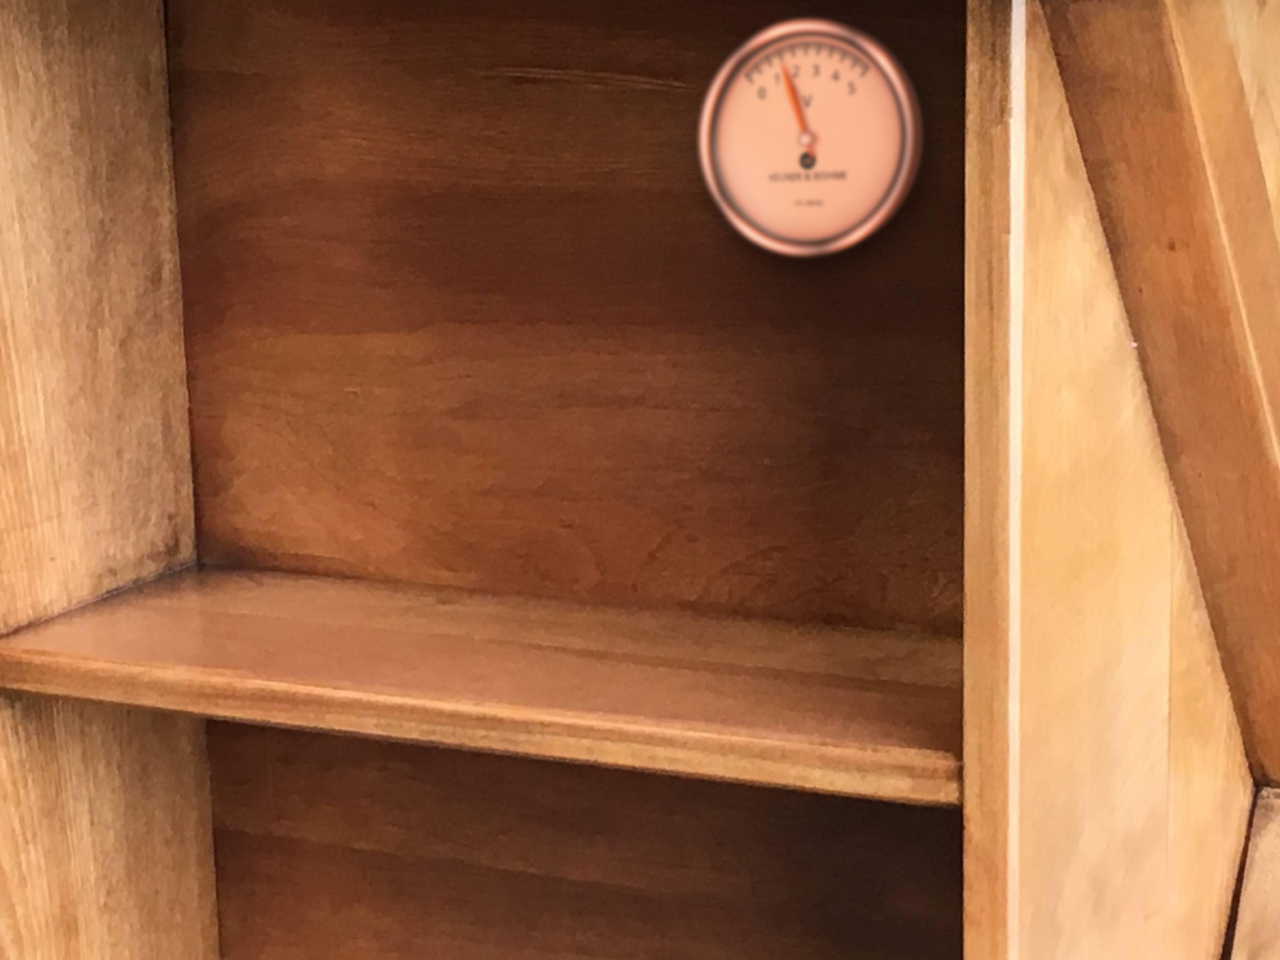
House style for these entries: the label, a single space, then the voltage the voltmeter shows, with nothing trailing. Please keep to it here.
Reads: 1.5 V
